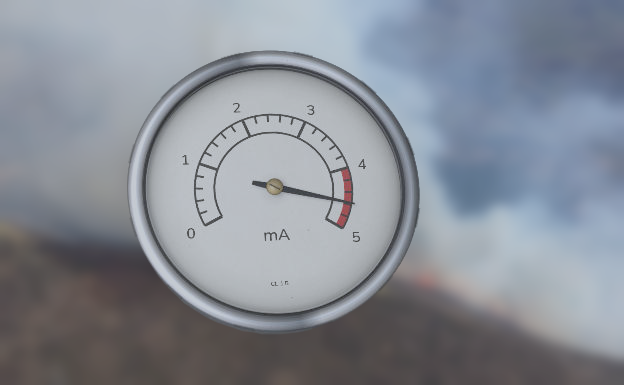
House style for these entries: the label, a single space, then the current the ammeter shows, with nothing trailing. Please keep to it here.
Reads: 4.6 mA
